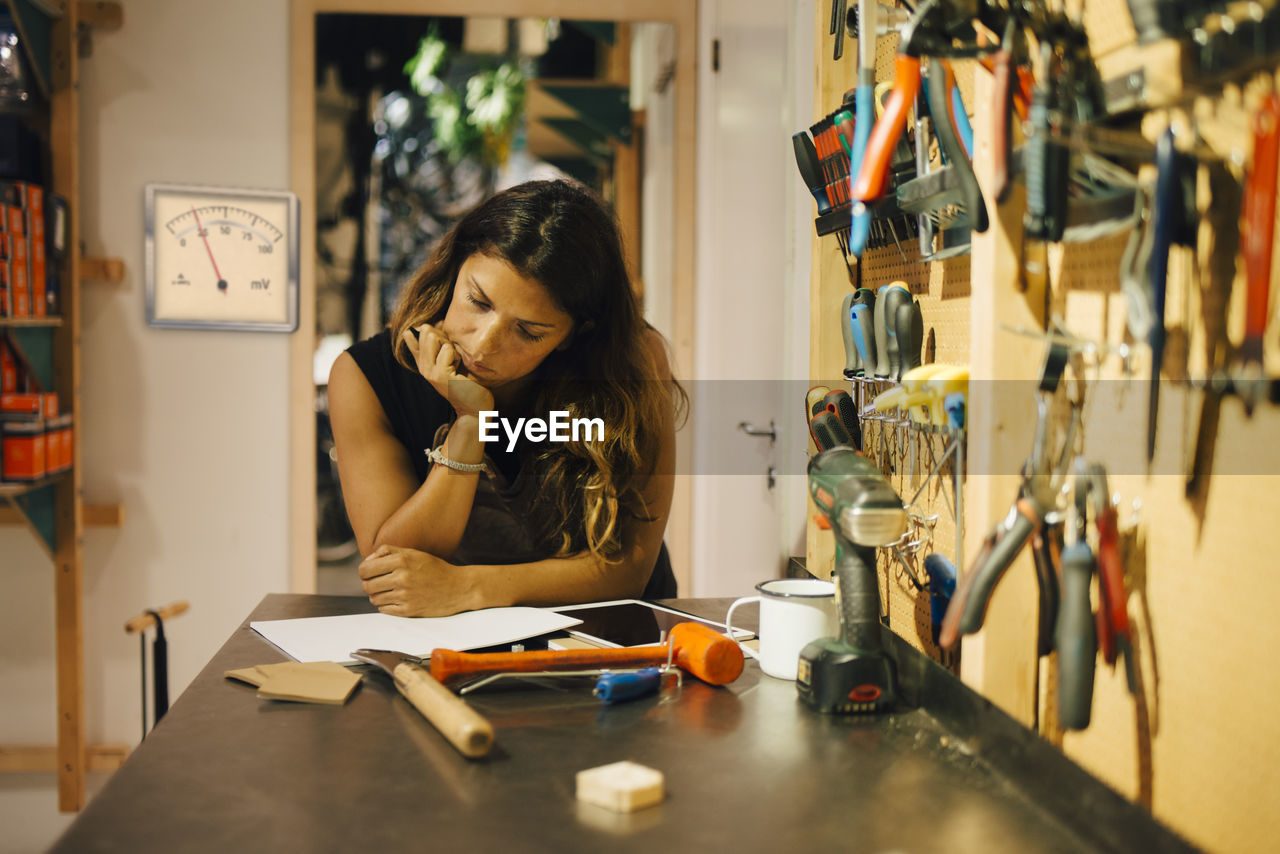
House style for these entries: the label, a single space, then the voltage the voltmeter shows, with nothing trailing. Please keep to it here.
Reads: 25 mV
